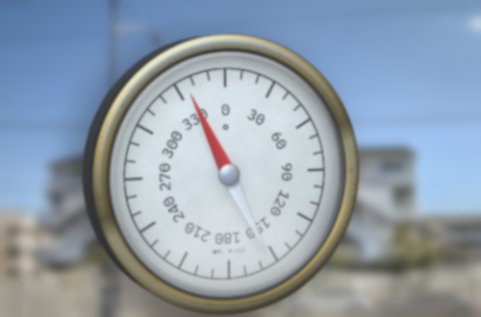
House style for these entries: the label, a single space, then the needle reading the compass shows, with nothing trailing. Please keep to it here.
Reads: 335 °
